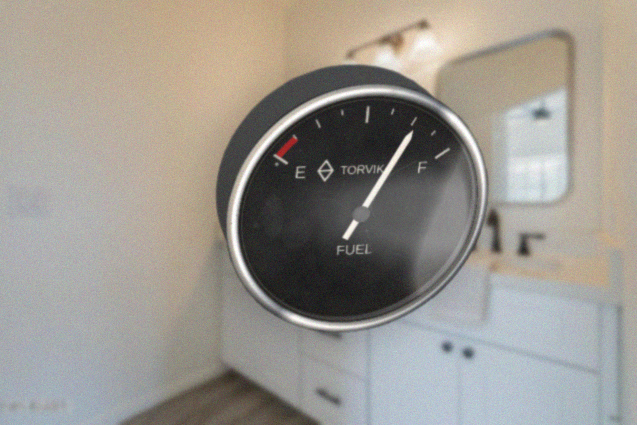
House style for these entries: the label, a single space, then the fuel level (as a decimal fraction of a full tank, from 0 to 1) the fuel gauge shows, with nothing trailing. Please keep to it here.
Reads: 0.75
